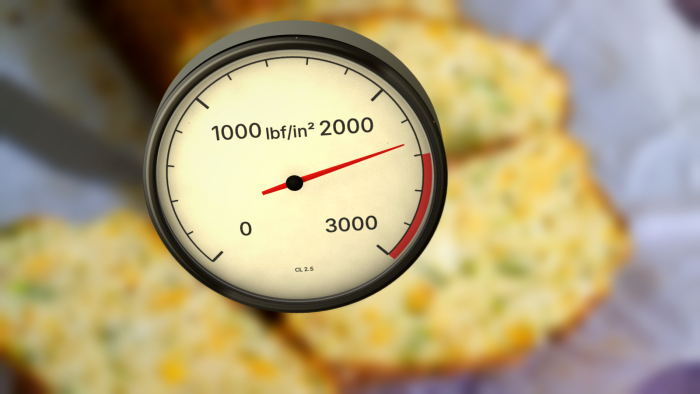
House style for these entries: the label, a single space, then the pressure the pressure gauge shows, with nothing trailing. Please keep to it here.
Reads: 2300 psi
